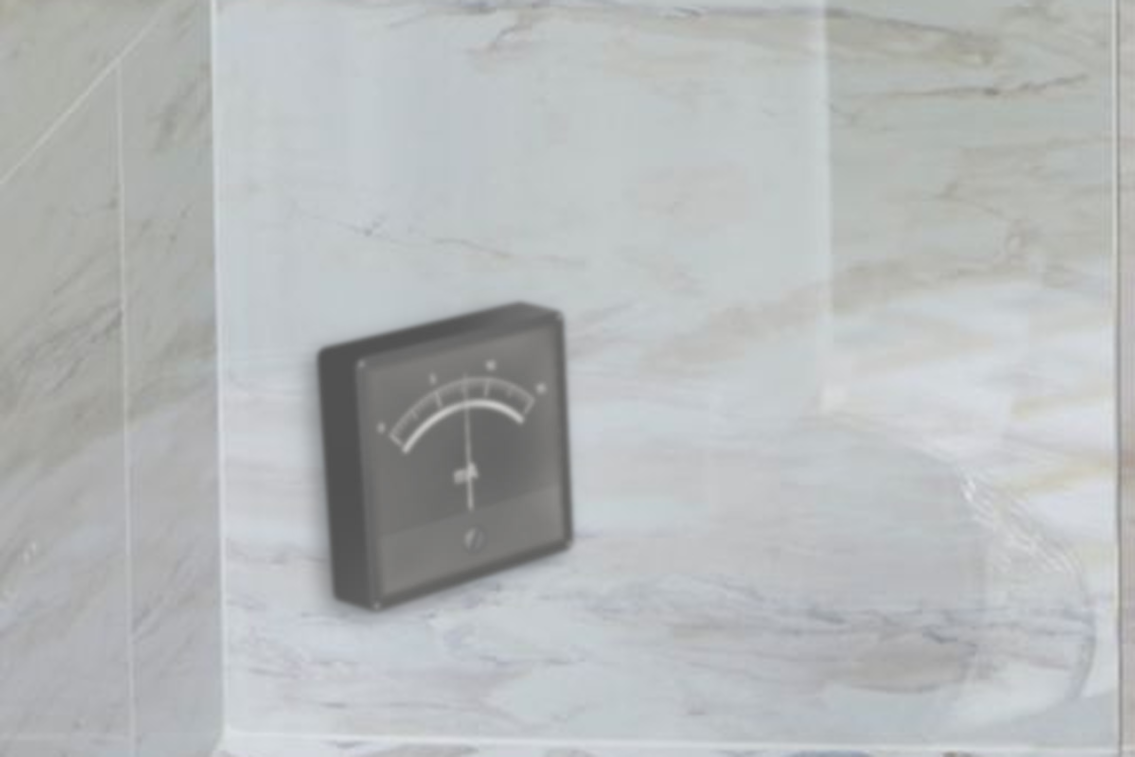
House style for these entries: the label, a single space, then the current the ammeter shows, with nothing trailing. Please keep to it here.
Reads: 7.5 mA
